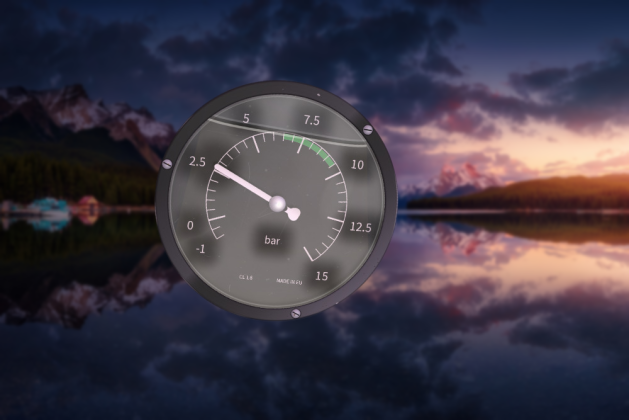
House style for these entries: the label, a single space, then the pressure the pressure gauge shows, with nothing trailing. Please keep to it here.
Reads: 2.75 bar
